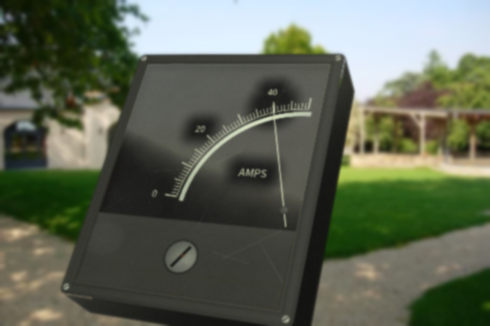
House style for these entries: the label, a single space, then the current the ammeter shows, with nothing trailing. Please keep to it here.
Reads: 40 A
